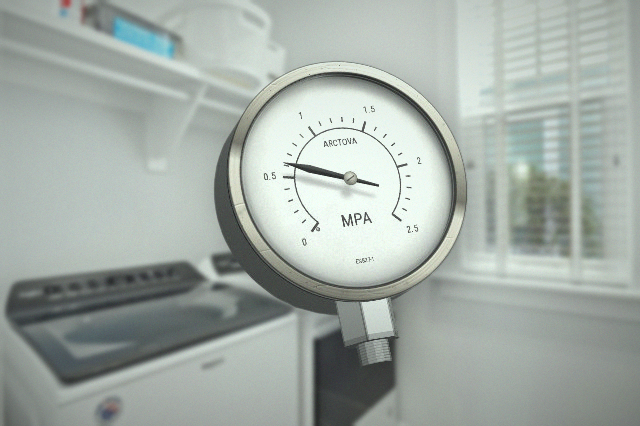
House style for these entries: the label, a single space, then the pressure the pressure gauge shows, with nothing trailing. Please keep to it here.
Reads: 0.6 MPa
